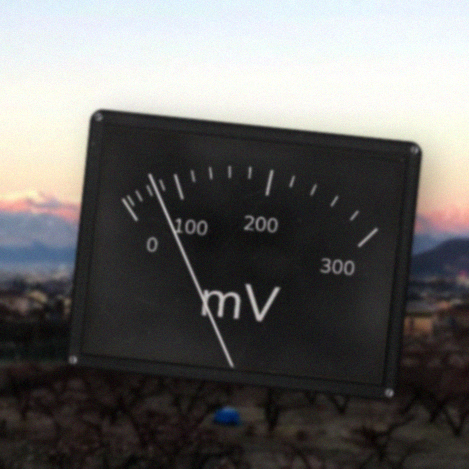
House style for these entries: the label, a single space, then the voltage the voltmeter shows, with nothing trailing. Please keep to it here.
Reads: 70 mV
